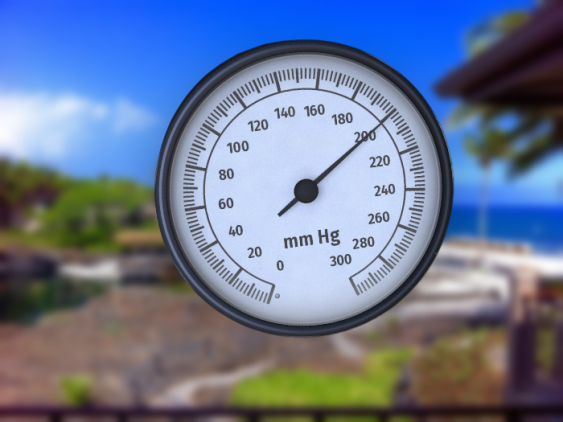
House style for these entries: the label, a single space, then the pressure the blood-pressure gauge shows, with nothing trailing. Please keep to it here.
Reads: 200 mmHg
